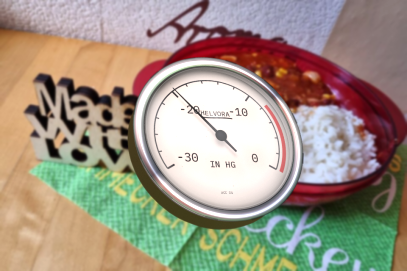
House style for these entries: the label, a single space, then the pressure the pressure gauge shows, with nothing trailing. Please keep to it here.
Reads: -20 inHg
